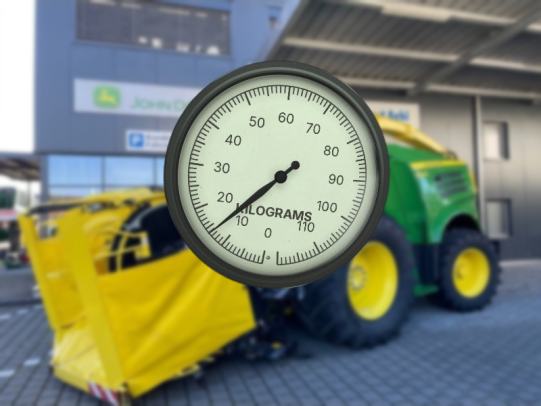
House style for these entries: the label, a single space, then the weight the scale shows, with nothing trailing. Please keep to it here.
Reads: 14 kg
